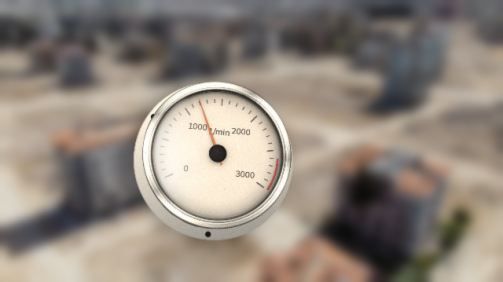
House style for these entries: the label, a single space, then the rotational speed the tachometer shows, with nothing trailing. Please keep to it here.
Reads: 1200 rpm
